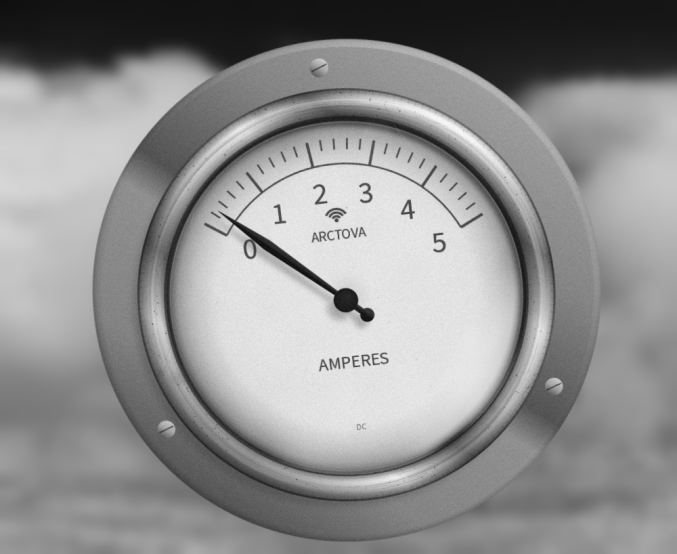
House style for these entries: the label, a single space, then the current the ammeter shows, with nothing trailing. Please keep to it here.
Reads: 0.3 A
